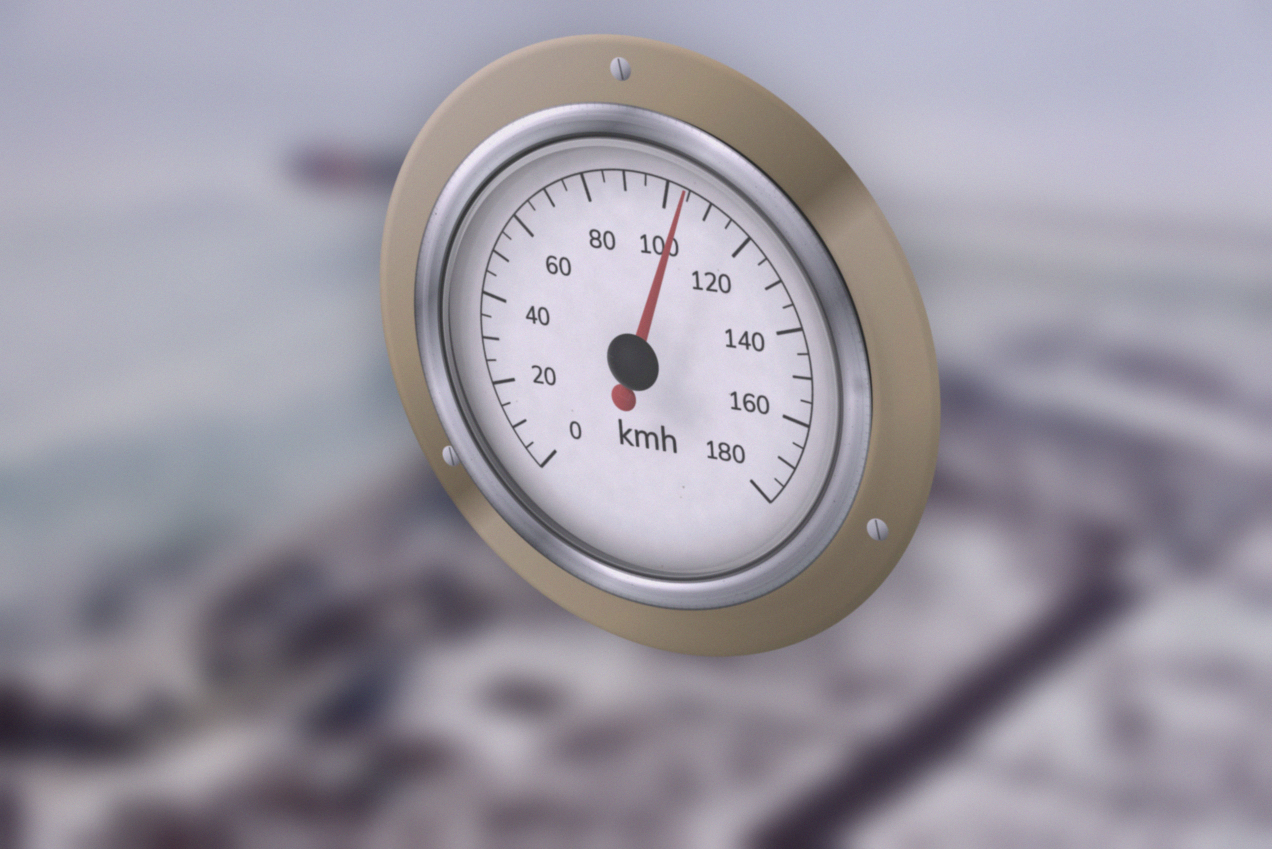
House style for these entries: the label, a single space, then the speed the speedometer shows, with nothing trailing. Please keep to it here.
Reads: 105 km/h
